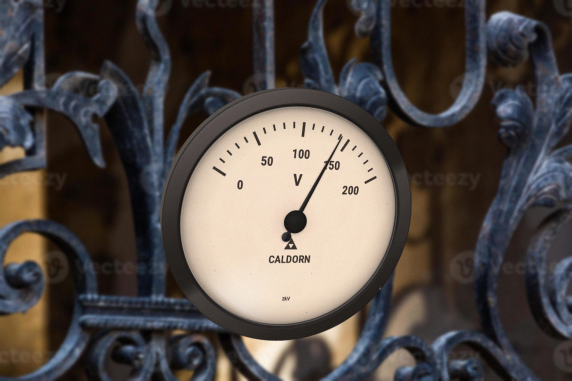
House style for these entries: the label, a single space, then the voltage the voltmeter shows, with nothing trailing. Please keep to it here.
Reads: 140 V
